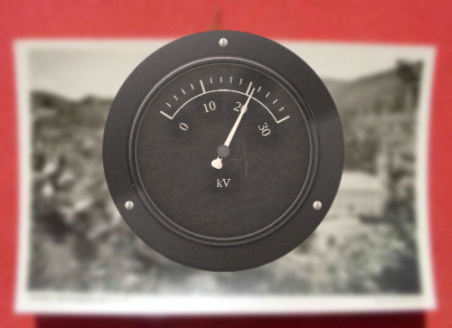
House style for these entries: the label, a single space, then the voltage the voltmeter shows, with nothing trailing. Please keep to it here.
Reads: 21 kV
